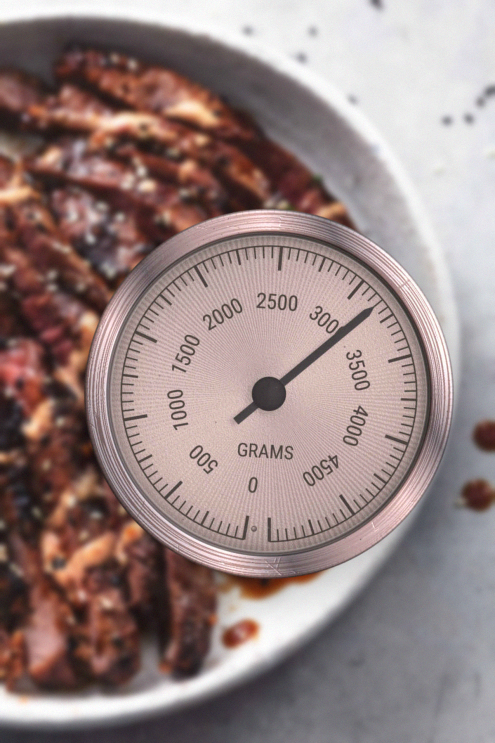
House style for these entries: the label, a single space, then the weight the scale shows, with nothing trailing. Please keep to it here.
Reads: 3150 g
